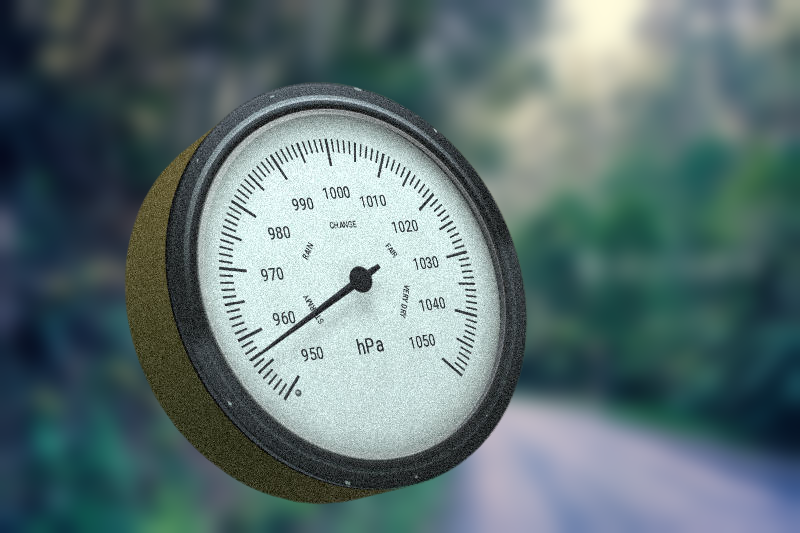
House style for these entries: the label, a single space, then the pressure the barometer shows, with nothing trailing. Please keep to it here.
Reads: 957 hPa
